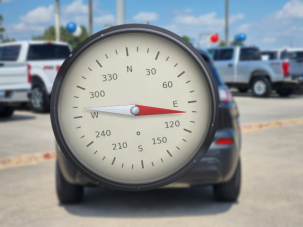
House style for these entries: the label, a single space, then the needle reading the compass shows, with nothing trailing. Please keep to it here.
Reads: 100 °
